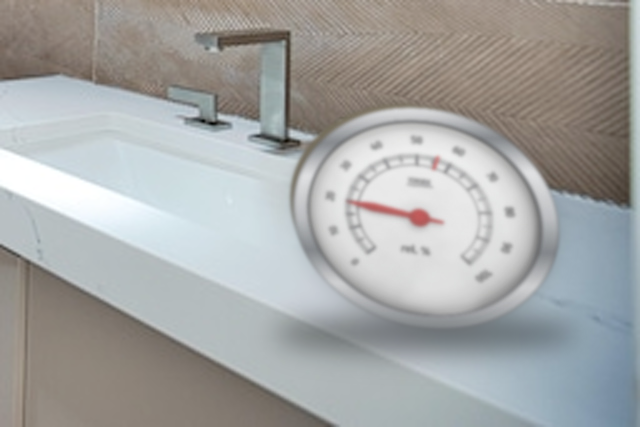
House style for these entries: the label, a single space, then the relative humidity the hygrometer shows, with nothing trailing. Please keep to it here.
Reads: 20 %
